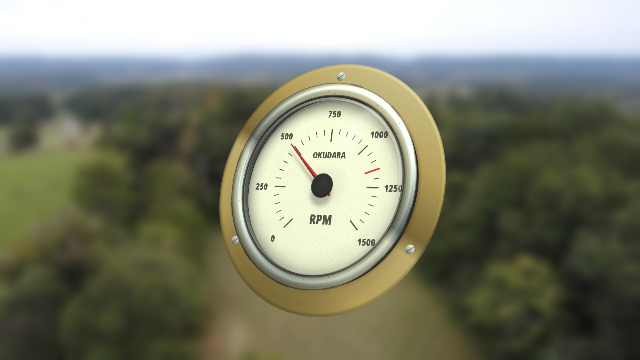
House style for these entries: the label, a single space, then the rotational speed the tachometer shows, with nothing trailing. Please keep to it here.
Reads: 500 rpm
